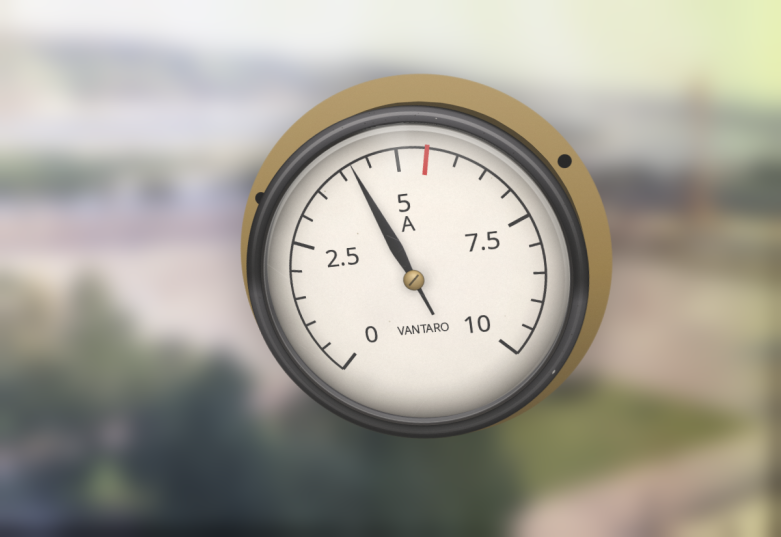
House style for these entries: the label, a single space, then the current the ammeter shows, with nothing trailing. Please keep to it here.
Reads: 4.25 A
